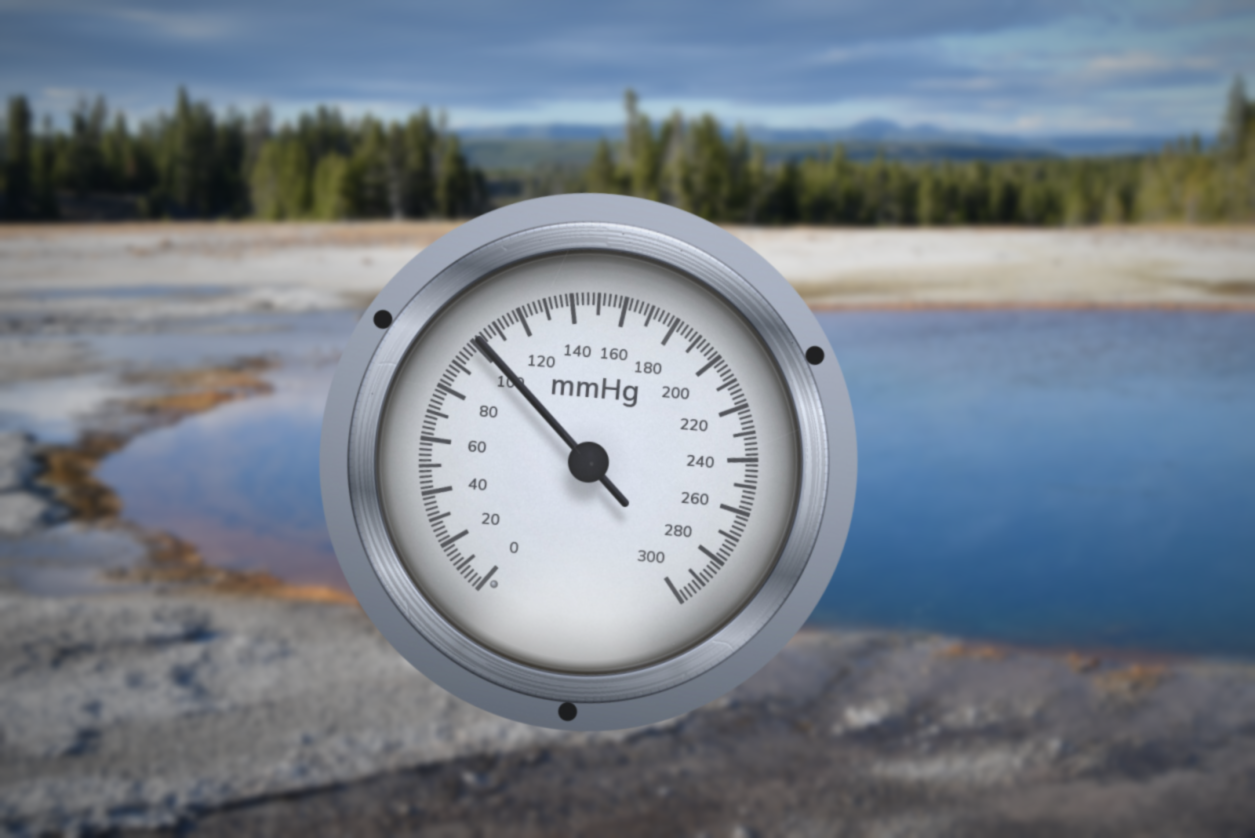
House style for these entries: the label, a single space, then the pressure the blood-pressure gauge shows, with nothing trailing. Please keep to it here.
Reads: 102 mmHg
